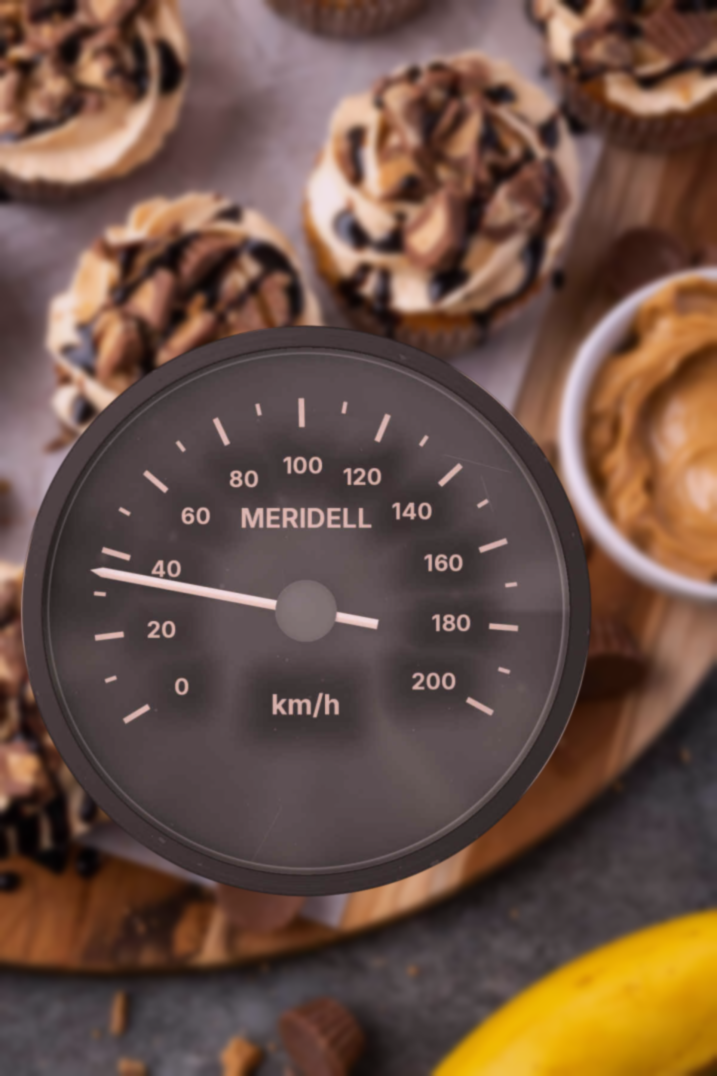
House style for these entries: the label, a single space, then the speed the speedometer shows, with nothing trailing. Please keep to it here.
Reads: 35 km/h
